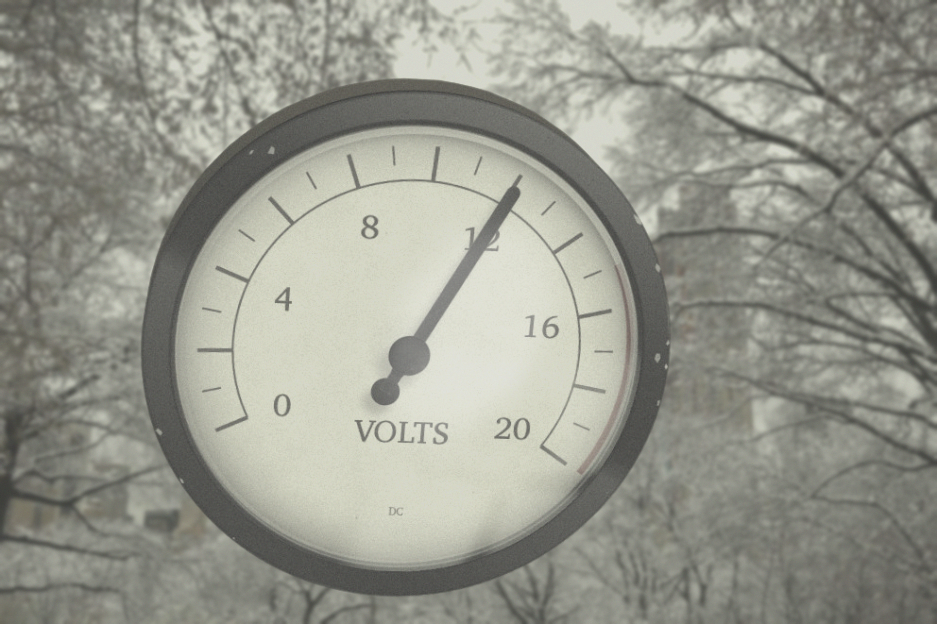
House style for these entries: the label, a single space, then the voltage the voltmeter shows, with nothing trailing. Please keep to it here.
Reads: 12 V
